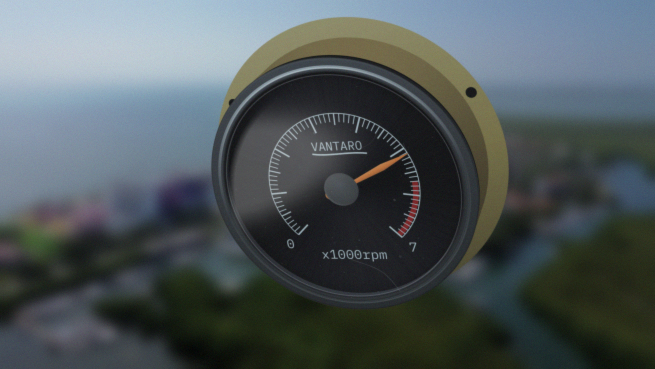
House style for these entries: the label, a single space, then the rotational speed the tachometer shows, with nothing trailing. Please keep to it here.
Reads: 5100 rpm
